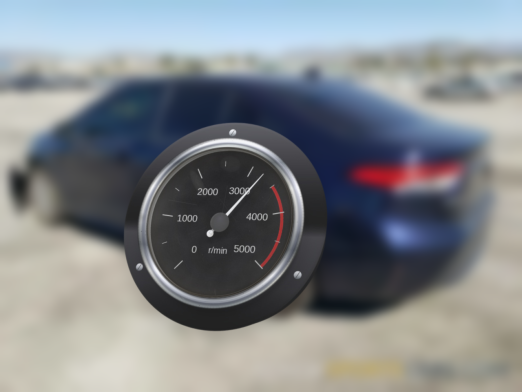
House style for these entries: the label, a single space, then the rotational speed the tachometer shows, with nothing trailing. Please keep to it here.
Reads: 3250 rpm
